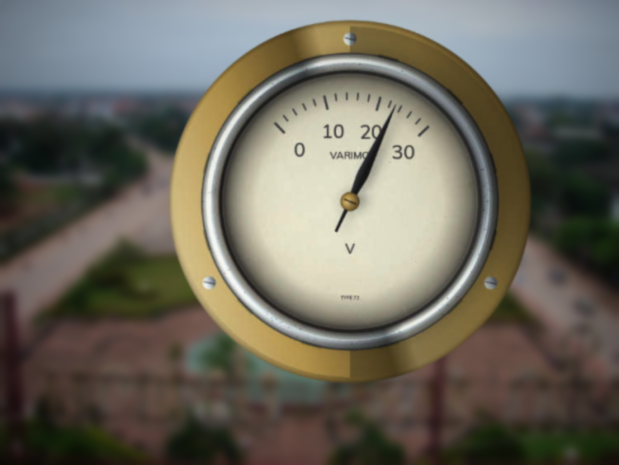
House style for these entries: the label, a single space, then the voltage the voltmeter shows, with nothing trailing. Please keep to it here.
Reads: 23 V
